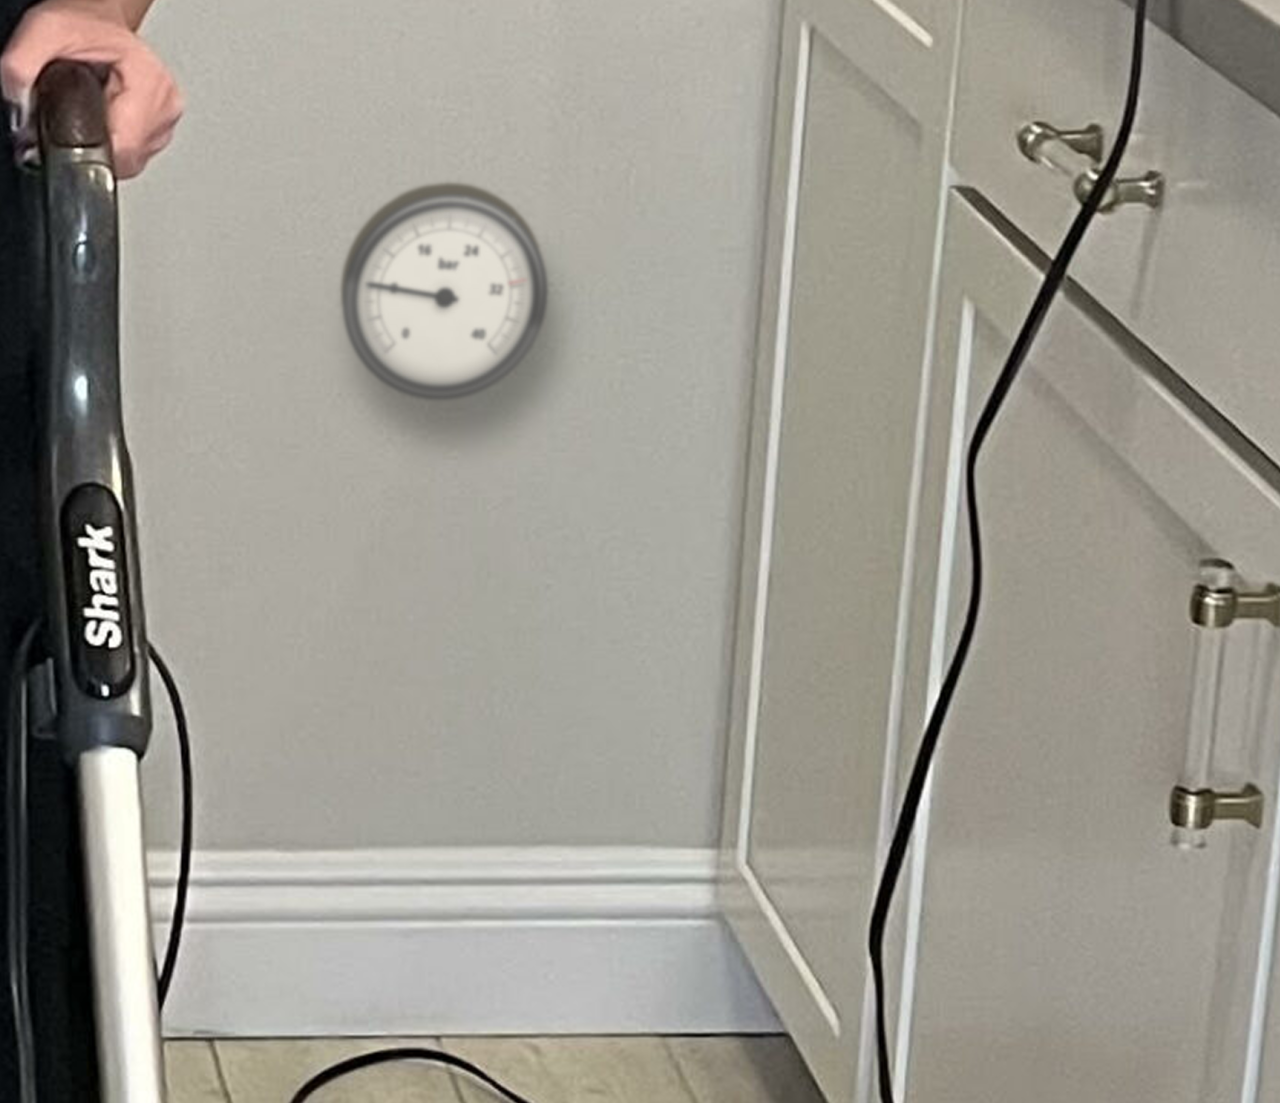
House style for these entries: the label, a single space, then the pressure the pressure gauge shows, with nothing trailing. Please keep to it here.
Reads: 8 bar
